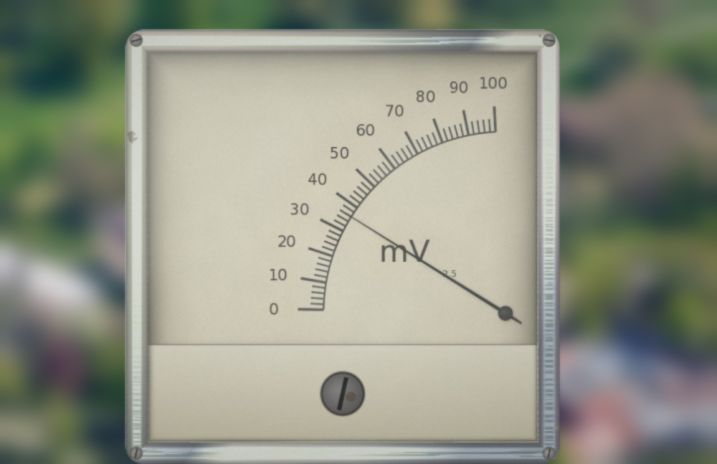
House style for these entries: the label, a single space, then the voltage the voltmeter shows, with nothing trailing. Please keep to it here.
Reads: 36 mV
